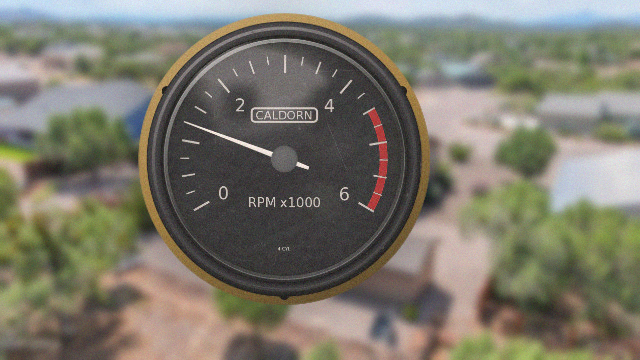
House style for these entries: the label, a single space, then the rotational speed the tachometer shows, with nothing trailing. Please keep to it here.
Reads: 1250 rpm
